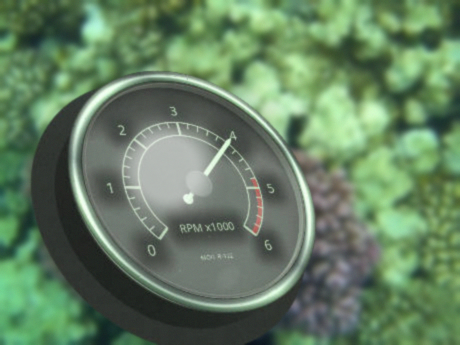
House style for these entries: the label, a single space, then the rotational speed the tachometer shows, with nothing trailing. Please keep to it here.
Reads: 4000 rpm
